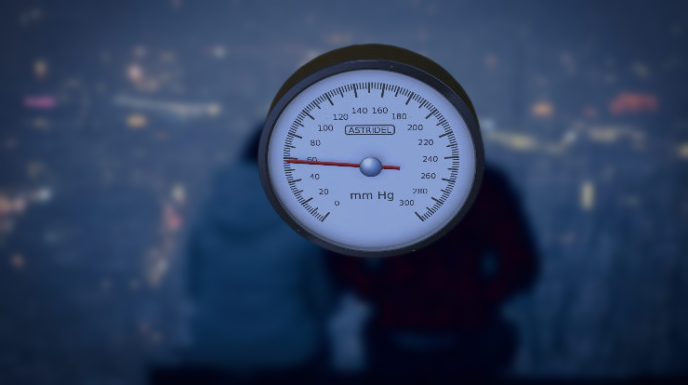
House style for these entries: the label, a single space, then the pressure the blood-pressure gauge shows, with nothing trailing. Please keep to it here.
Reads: 60 mmHg
